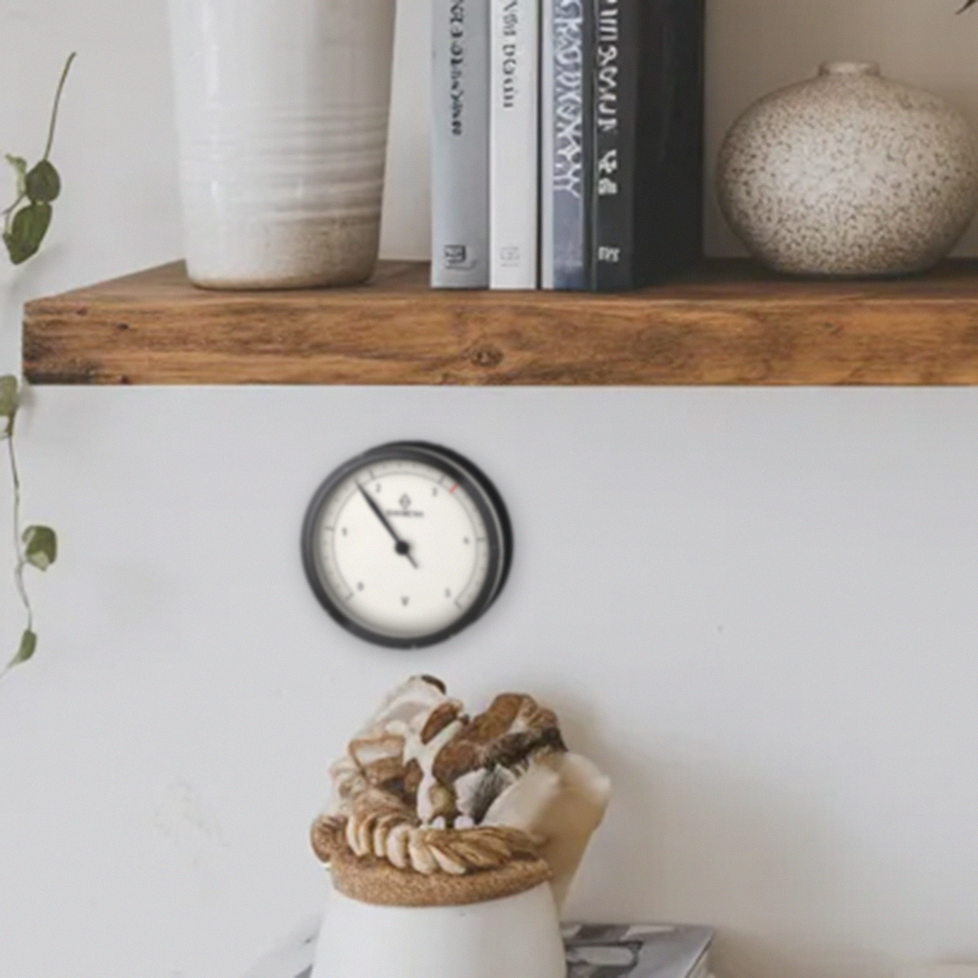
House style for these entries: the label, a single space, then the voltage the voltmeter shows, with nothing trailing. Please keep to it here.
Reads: 1.8 V
